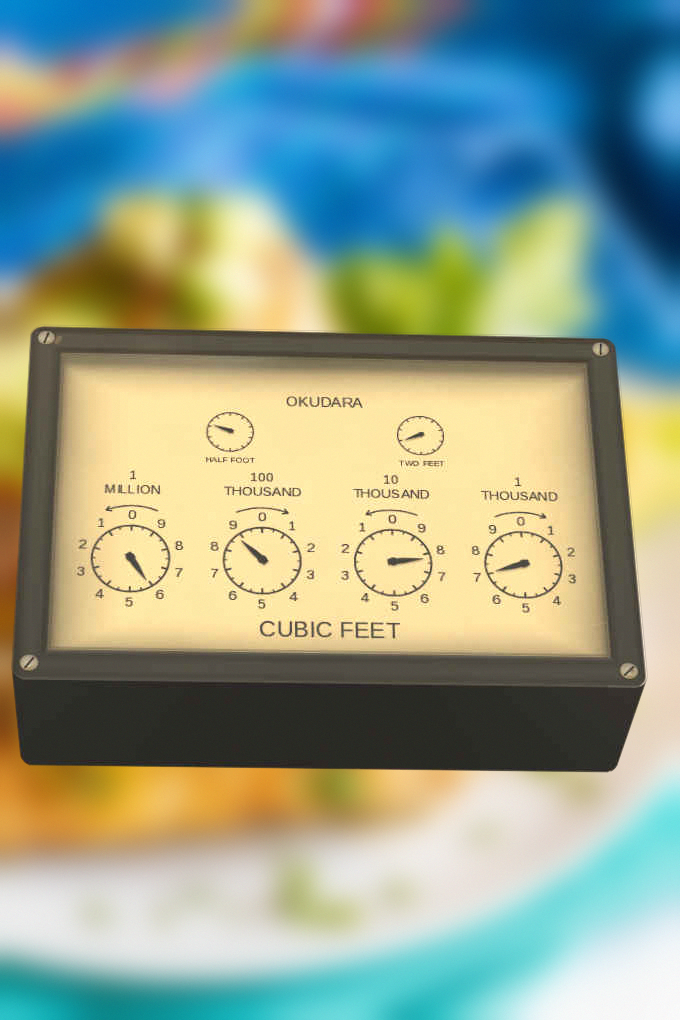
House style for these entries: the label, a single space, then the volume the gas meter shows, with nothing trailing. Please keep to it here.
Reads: 587700 ft³
